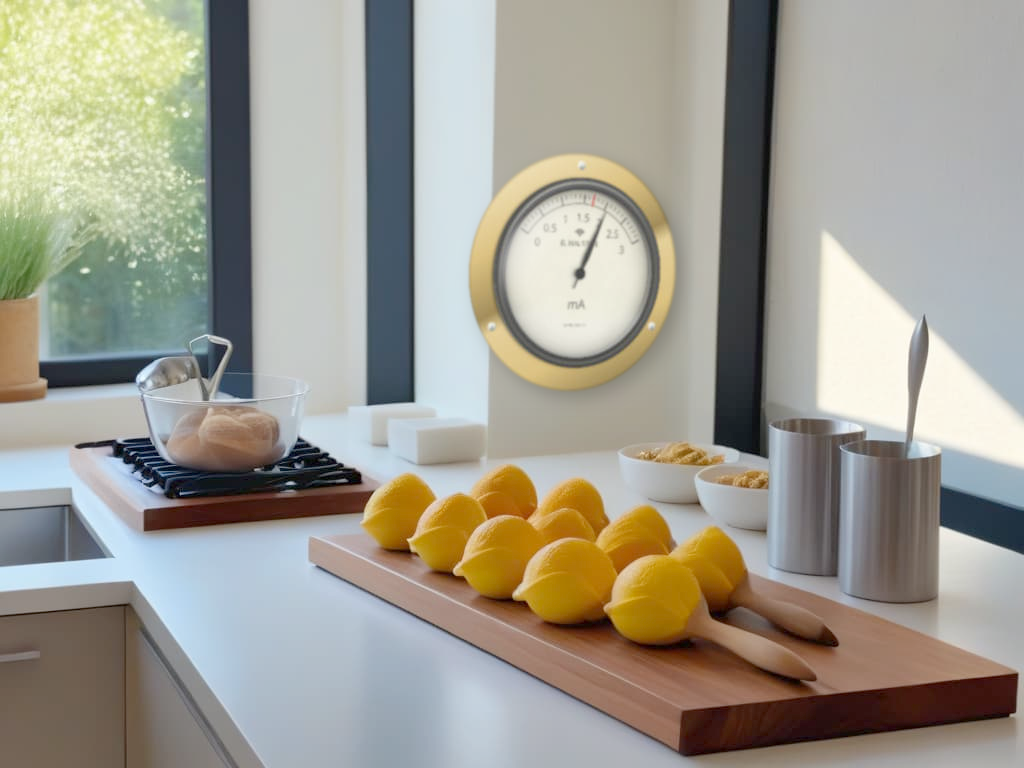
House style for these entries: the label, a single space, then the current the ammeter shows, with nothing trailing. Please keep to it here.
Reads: 2 mA
